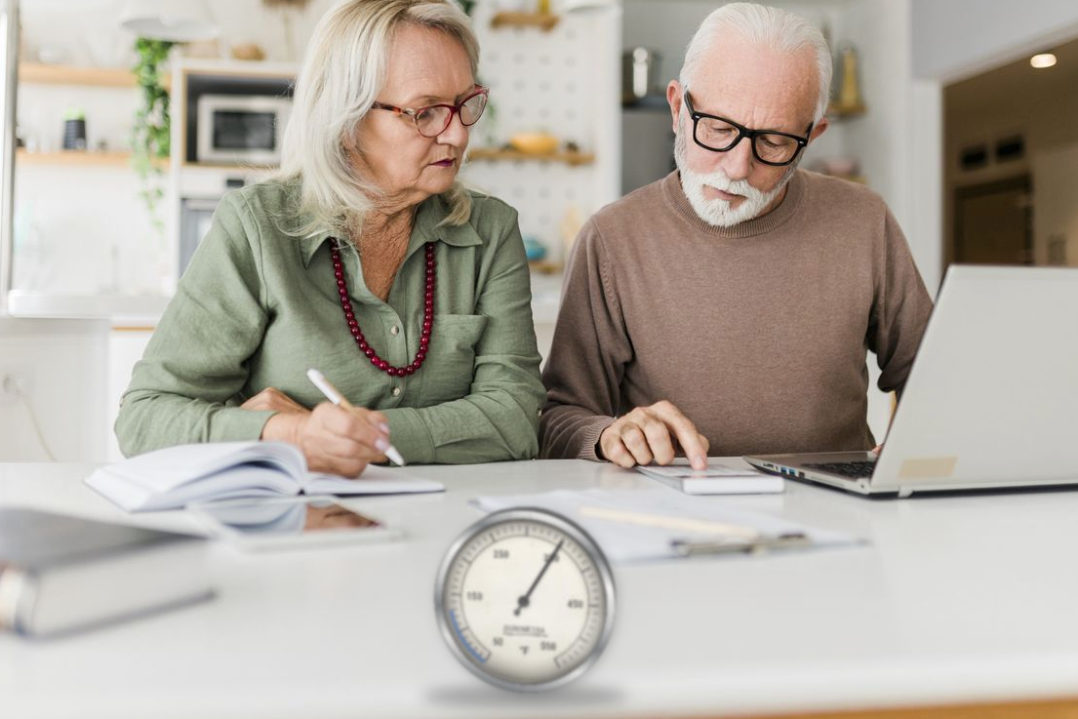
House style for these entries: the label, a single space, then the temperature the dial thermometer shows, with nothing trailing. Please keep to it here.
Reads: 350 °F
